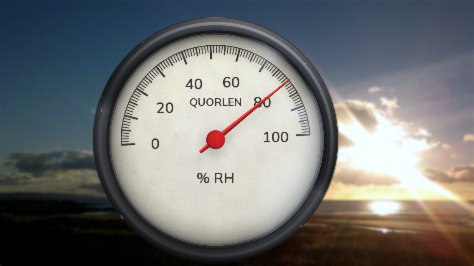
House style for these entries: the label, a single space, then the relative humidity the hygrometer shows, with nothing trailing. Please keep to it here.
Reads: 80 %
